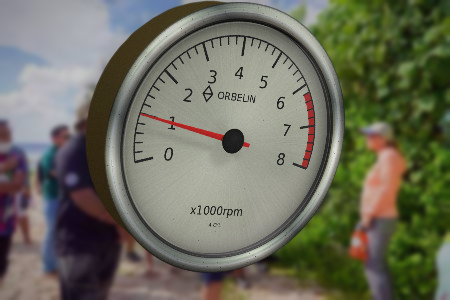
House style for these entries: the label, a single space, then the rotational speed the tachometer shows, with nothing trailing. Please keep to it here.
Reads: 1000 rpm
